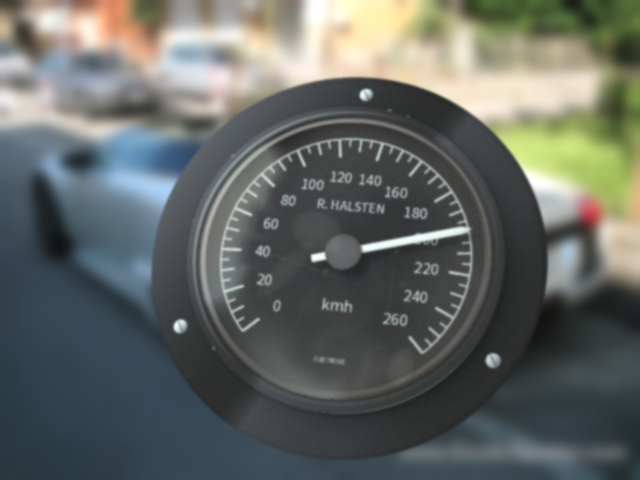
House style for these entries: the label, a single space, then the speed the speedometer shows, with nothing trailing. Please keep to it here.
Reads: 200 km/h
